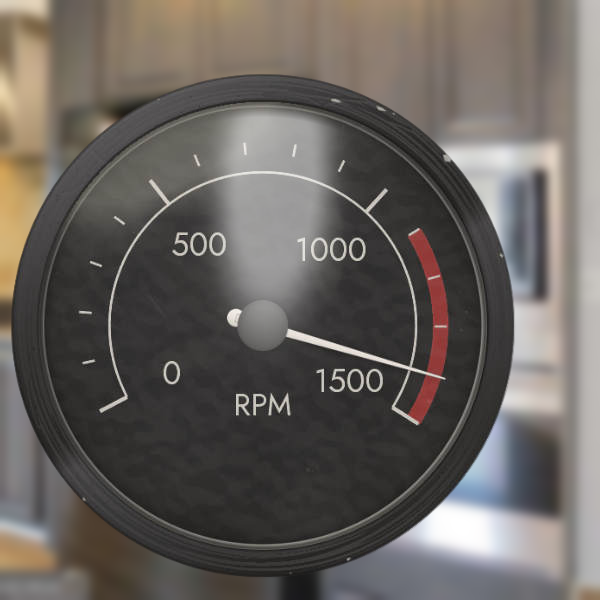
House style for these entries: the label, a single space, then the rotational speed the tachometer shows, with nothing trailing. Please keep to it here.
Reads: 1400 rpm
